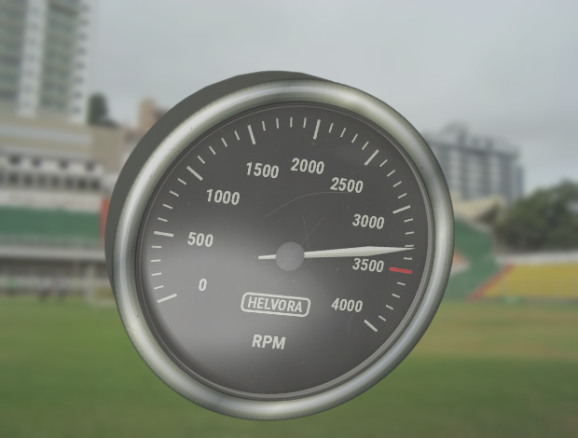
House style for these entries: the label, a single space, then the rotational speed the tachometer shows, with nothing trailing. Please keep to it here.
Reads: 3300 rpm
